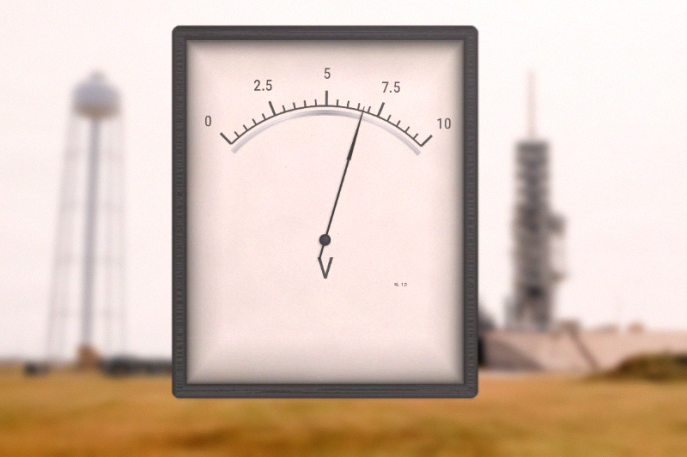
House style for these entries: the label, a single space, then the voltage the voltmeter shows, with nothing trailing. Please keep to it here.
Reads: 6.75 V
